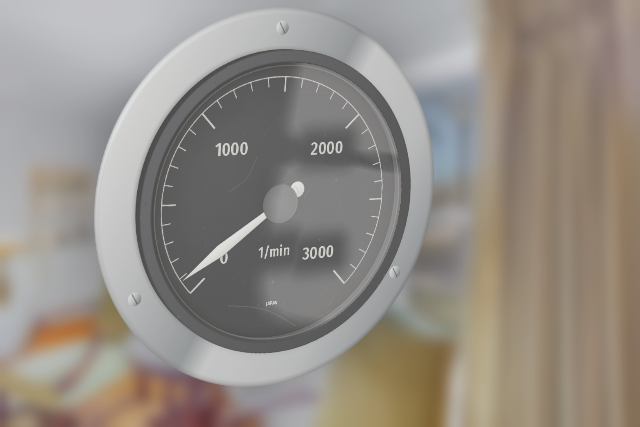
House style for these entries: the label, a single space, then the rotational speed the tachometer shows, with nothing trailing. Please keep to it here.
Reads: 100 rpm
